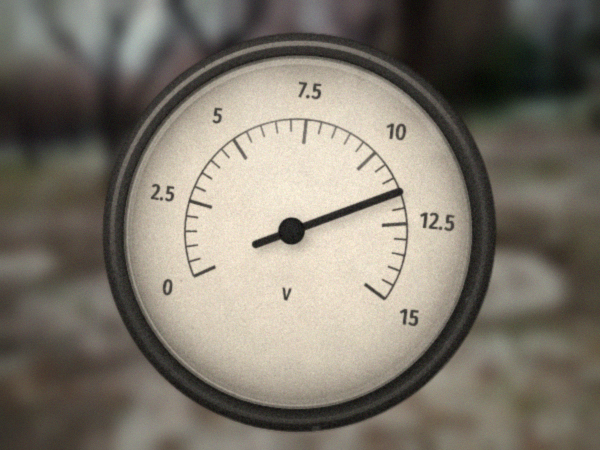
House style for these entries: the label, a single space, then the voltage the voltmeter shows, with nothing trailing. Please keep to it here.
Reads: 11.5 V
